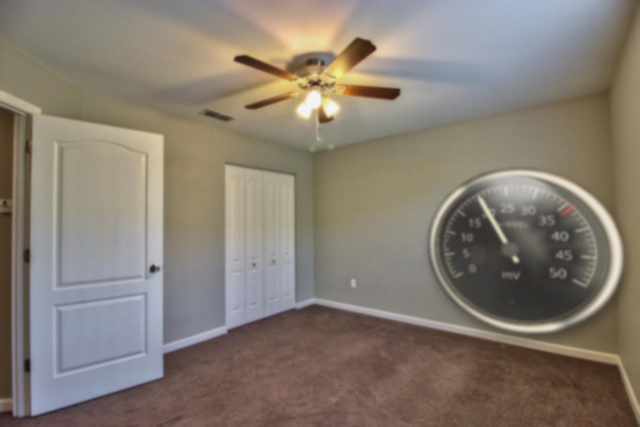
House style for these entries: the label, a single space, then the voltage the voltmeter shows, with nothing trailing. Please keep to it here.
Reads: 20 mV
